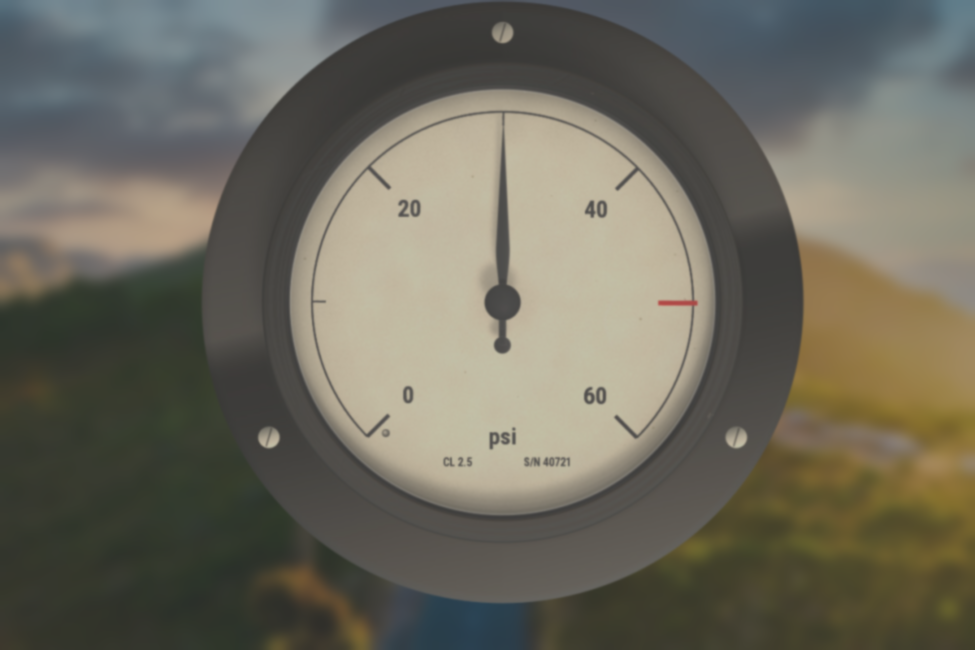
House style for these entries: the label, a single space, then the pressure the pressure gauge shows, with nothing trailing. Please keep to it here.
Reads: 30 psi
